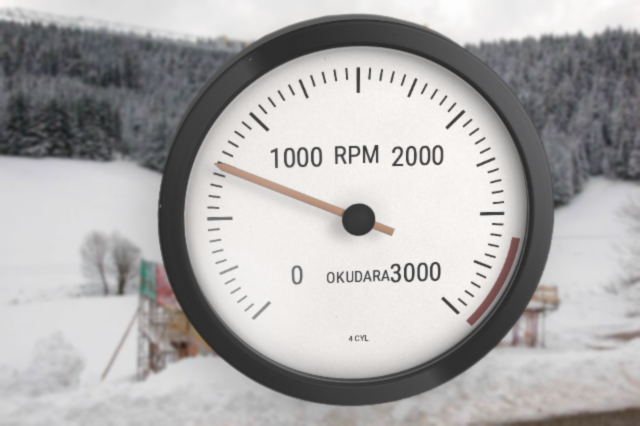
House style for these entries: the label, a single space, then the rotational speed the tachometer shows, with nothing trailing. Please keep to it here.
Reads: 750 rpm
